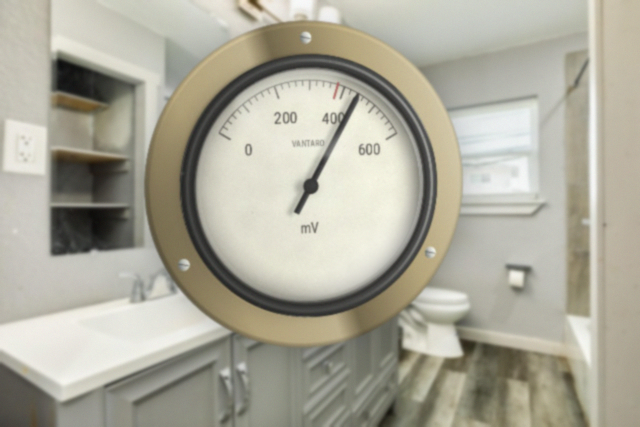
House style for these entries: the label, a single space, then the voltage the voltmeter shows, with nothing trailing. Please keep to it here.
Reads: 440 mV
